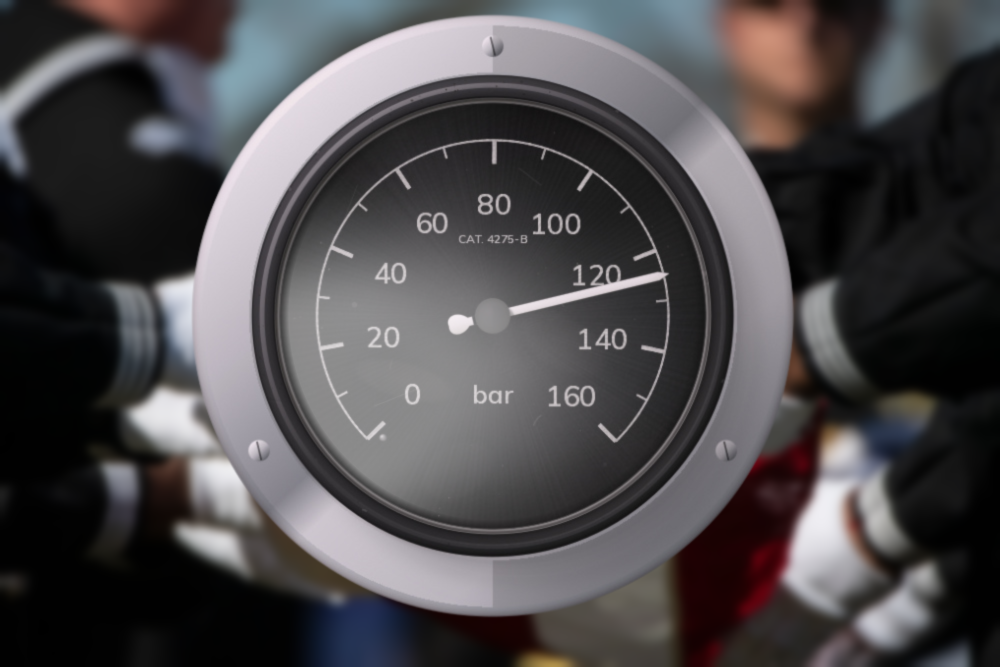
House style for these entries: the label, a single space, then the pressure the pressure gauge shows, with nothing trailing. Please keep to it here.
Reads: 125 bar
